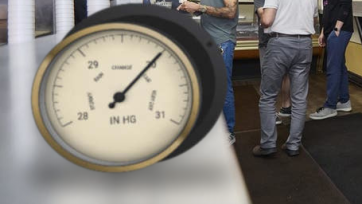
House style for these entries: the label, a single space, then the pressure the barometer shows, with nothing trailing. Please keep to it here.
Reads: 30 inHg
